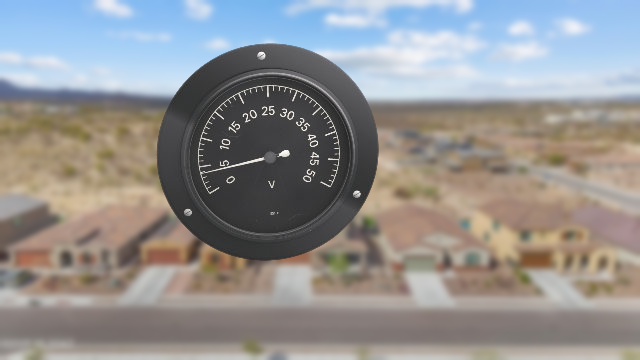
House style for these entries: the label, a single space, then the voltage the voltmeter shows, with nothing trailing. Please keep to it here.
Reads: 4 V
